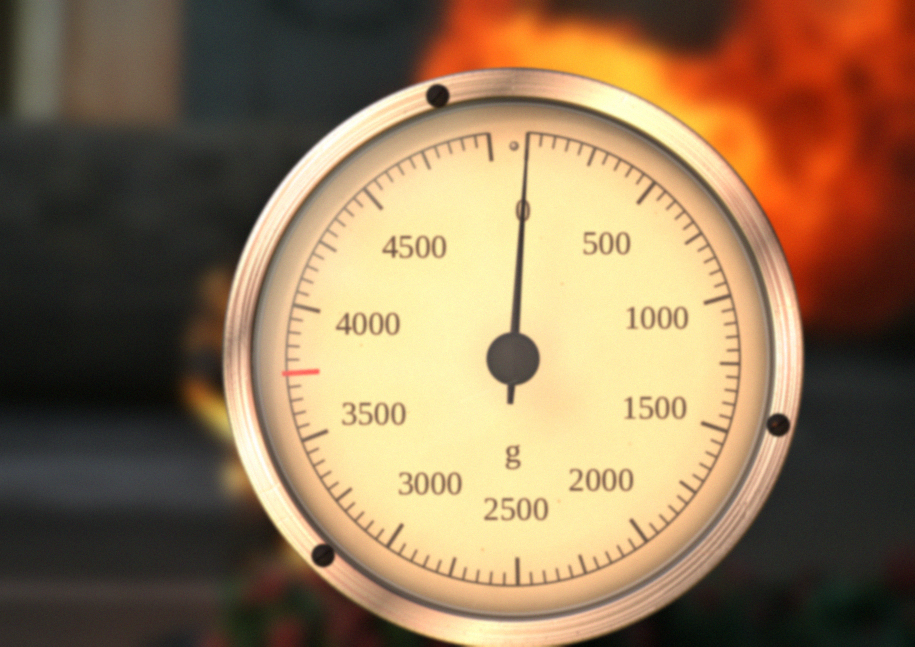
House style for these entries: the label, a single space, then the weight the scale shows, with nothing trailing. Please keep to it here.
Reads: 0 g
